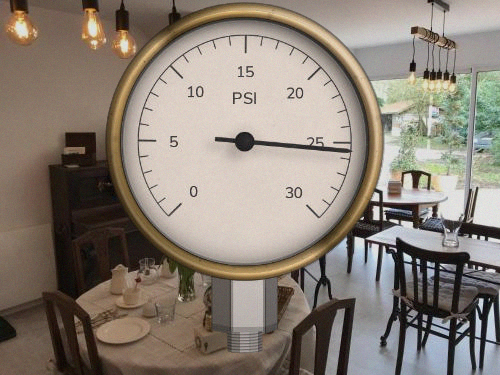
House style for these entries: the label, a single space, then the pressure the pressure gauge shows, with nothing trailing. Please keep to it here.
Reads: 25.5 psi
